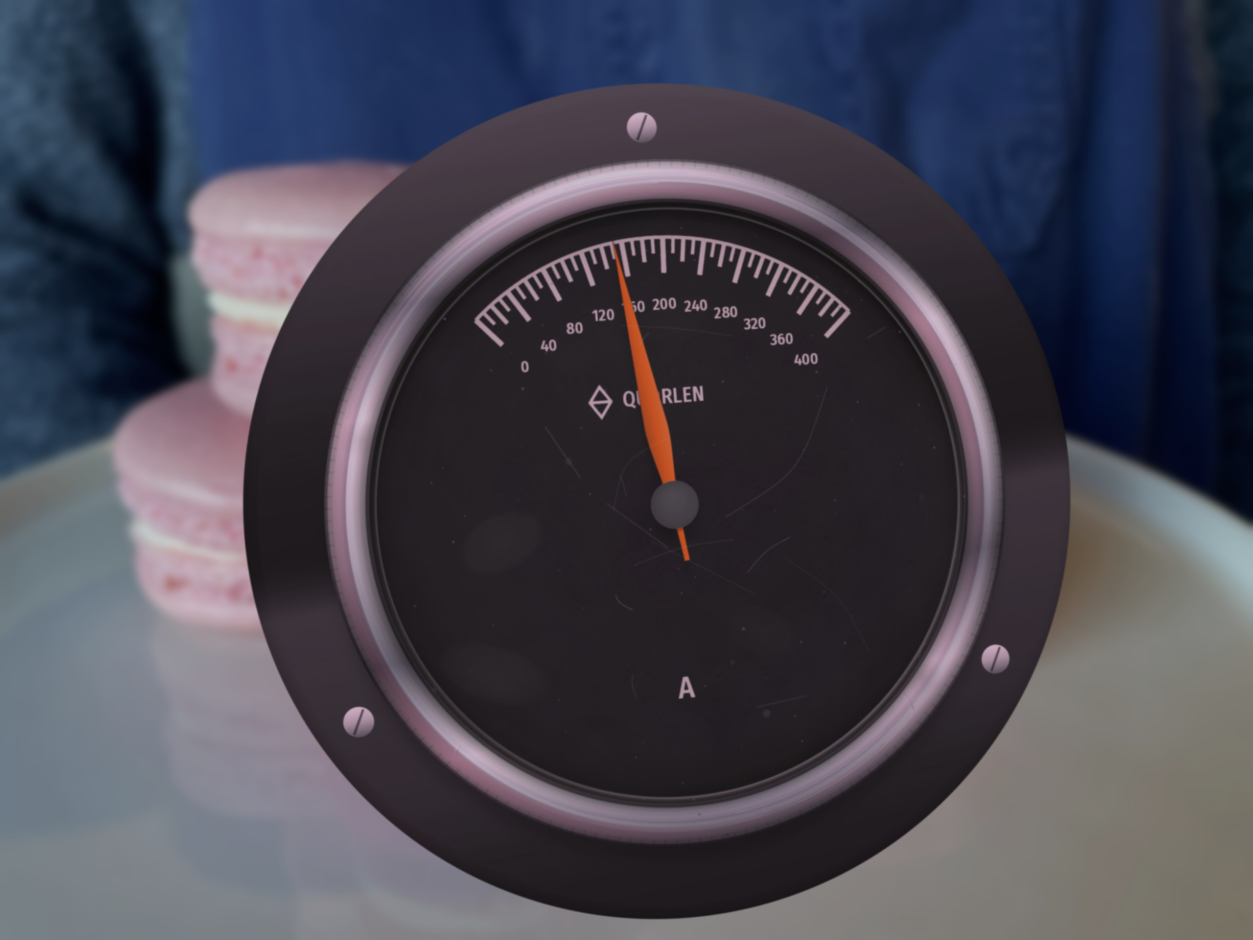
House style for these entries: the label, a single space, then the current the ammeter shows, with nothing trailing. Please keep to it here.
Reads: 150 A
